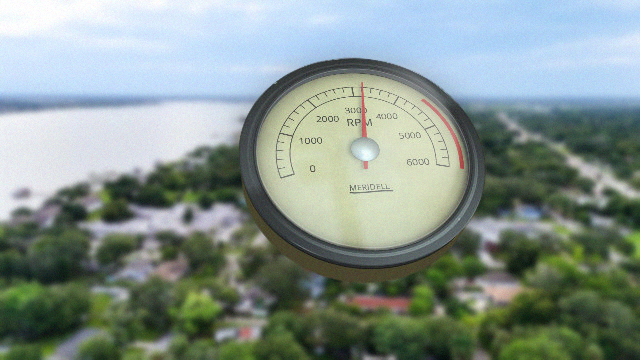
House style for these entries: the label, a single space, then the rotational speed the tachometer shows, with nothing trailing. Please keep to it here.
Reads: 3200 rpm
